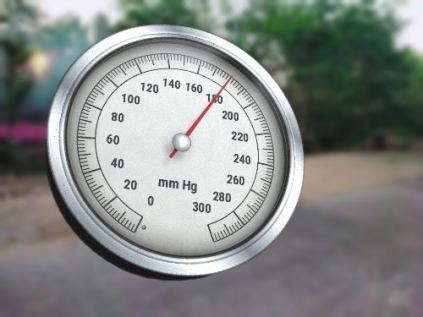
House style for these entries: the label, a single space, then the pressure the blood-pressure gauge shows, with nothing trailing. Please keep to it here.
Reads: 180 mmHg
